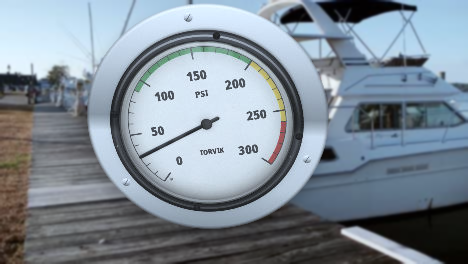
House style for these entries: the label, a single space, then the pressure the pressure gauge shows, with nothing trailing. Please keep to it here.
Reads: 30 psi
